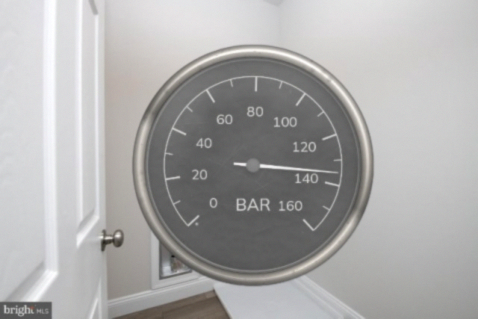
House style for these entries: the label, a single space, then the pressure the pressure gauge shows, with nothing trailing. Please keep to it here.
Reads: 135 bar
